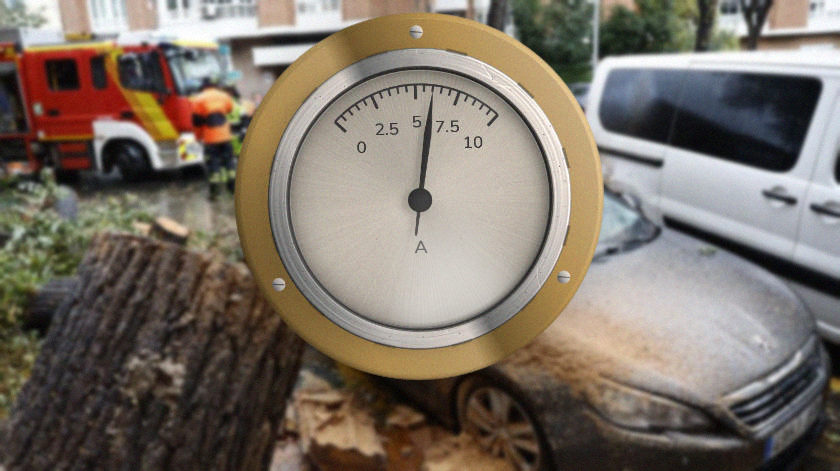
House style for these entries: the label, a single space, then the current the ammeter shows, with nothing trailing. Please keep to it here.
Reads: 6 A
